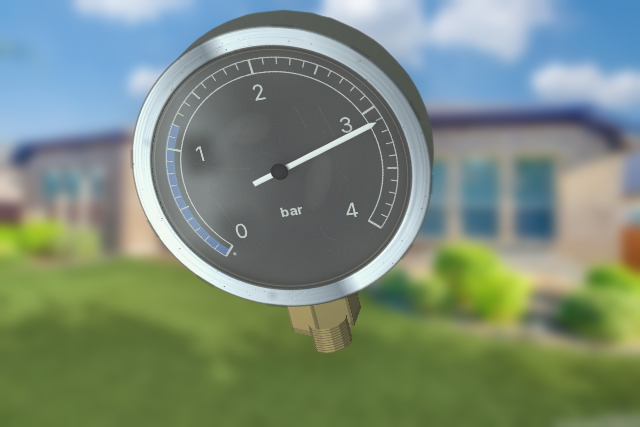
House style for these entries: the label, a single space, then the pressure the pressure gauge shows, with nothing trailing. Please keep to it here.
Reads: 3.1 bar
